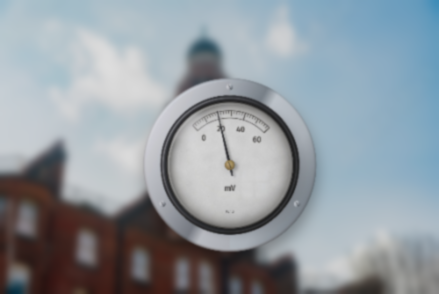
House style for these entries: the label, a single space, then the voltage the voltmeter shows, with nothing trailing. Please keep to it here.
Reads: 20 mV
